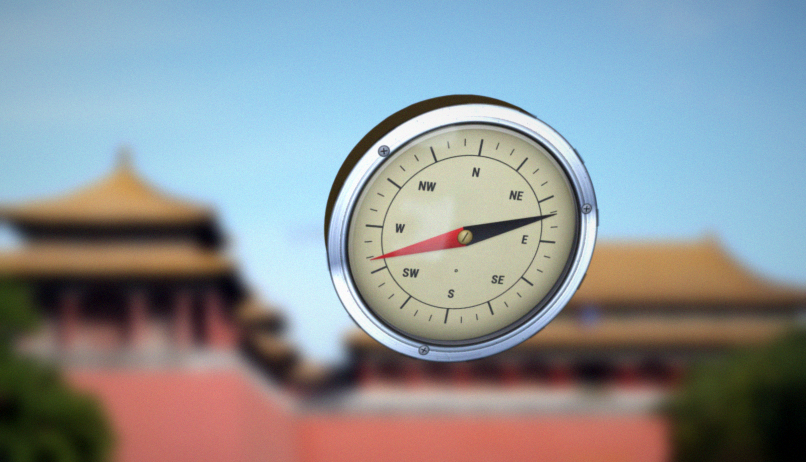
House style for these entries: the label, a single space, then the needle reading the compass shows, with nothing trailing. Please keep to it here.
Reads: 250 °
